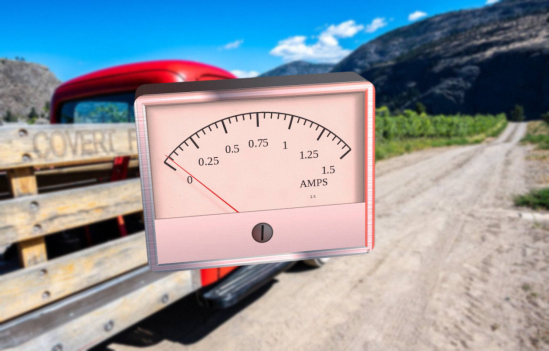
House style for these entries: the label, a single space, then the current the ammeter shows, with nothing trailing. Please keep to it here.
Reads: 0.05 A
